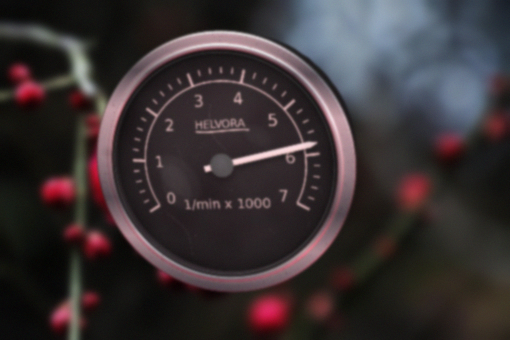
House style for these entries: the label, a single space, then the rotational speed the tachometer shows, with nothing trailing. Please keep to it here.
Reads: 5800 rpm
